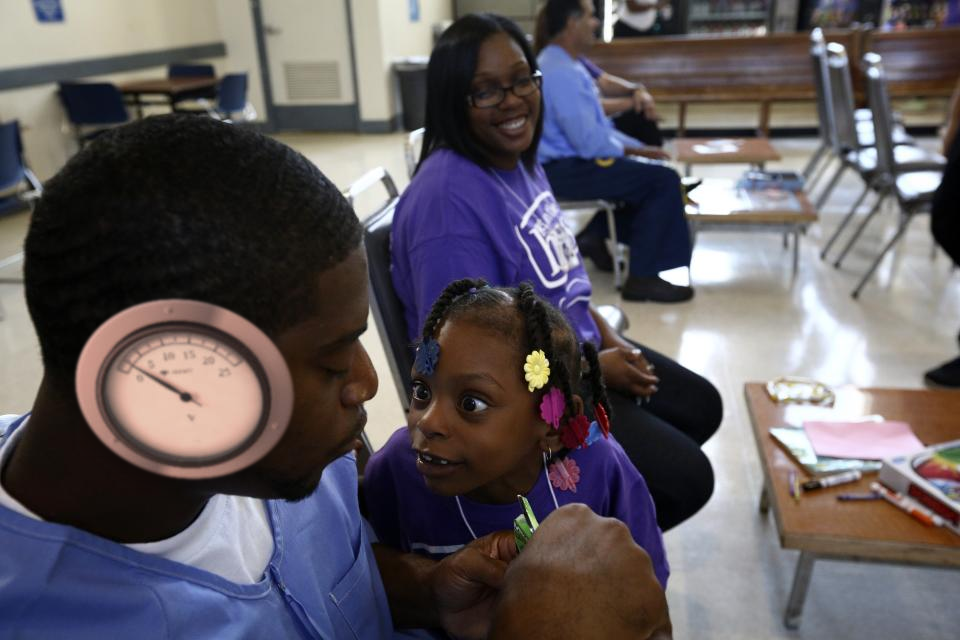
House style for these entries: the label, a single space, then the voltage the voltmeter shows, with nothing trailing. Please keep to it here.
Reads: 2.5 V
